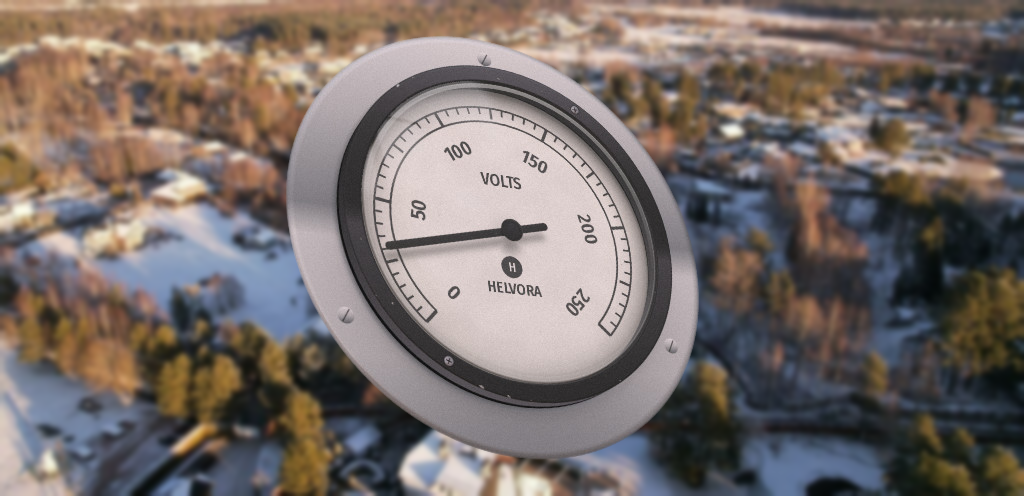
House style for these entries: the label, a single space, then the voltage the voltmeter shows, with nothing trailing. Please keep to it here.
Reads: 30 V
